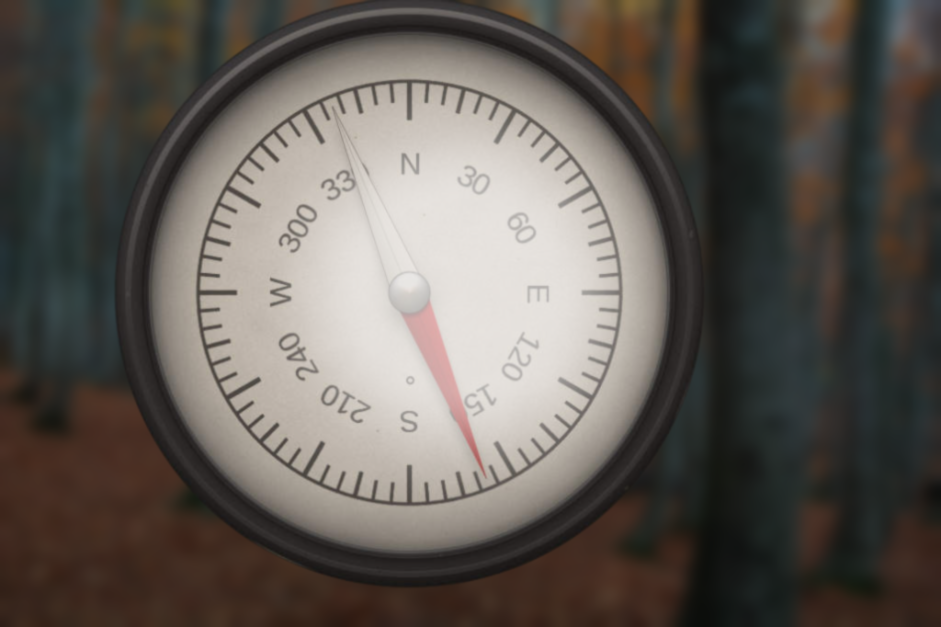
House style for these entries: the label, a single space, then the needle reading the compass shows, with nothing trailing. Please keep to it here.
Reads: 157.5 °
